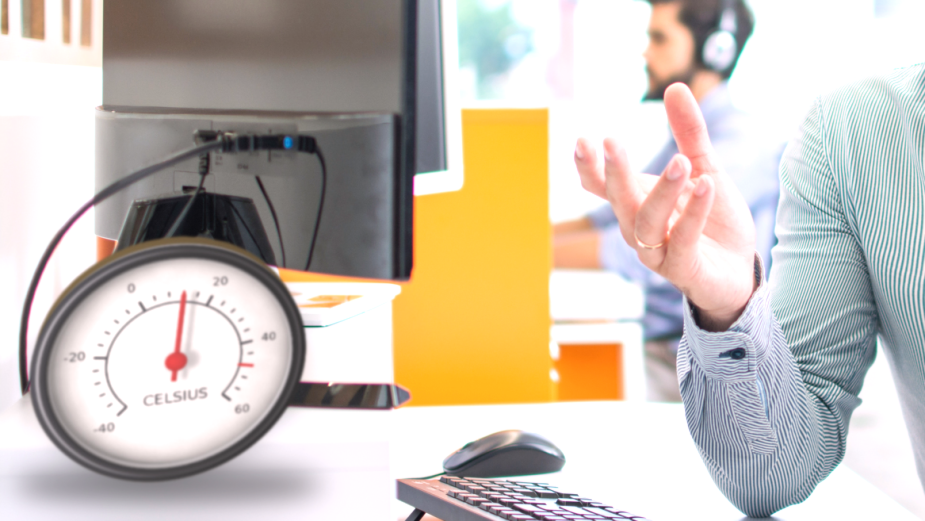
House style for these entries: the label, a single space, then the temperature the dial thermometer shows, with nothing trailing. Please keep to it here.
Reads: 12 °C
